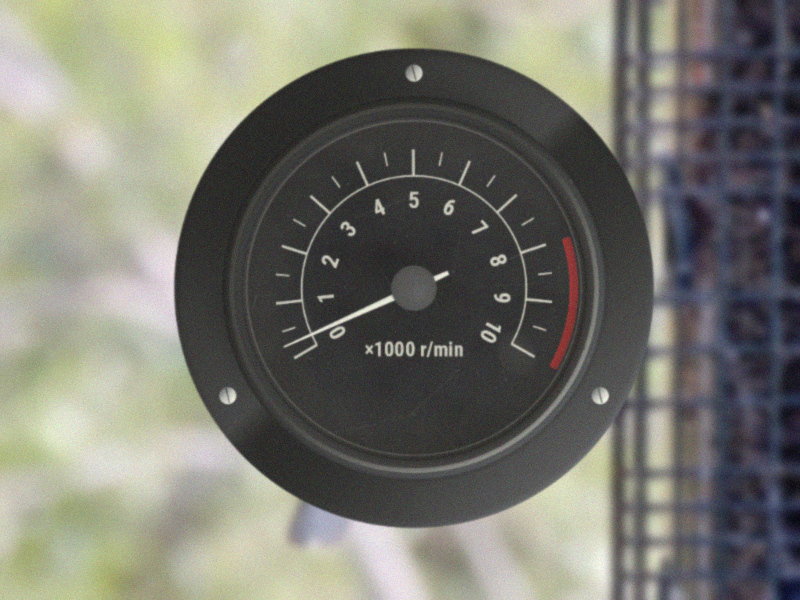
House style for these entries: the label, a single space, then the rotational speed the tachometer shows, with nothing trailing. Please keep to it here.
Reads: 250 rpm
